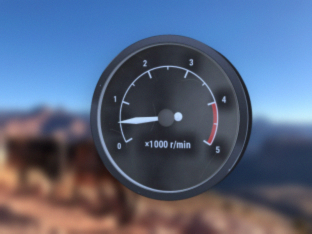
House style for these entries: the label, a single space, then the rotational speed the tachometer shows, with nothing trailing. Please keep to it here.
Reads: 500 rpm
